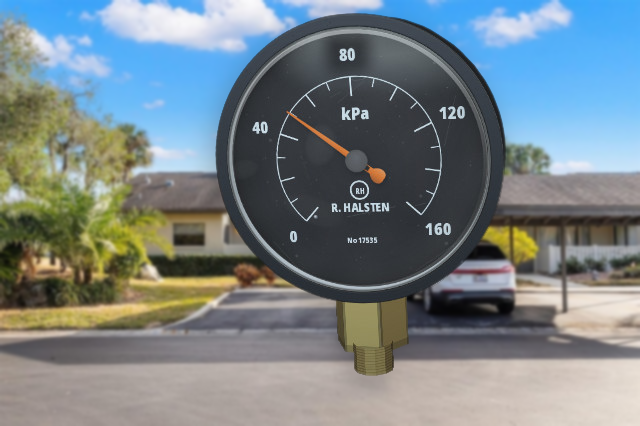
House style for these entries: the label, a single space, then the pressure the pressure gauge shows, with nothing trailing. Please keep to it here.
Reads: 50 kPa
